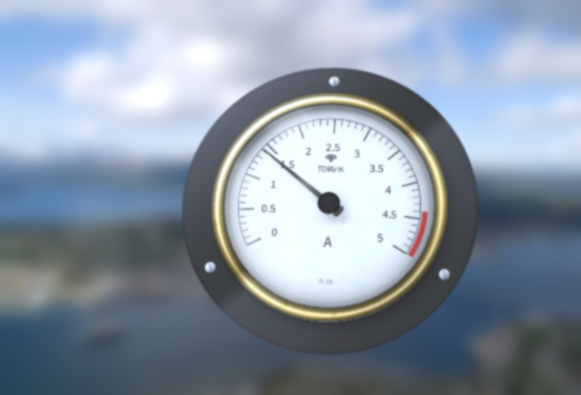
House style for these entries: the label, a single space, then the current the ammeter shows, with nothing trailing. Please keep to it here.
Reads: 1.4 A
